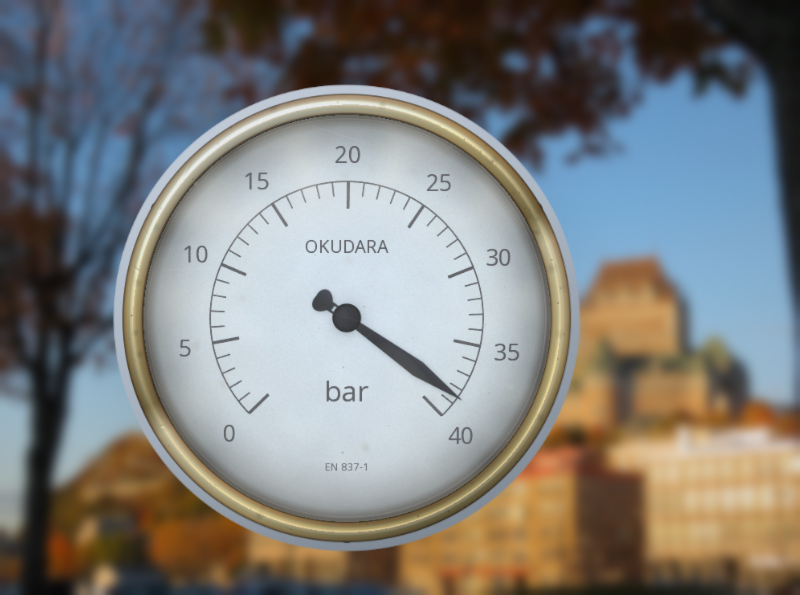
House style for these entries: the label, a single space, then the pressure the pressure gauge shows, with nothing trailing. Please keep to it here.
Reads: 38.5 bar
